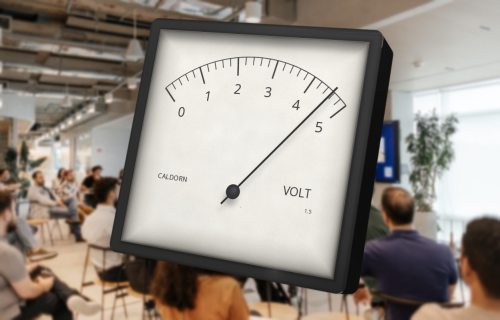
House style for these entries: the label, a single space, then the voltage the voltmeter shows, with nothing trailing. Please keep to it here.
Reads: 4.6 V
